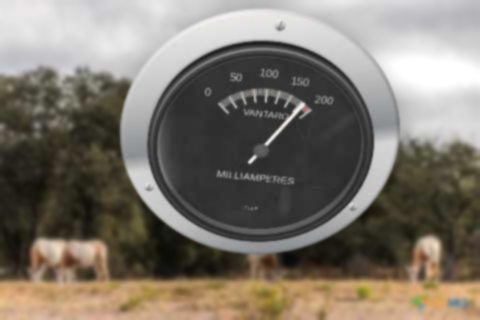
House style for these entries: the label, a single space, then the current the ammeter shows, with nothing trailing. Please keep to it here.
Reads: 175 mA
